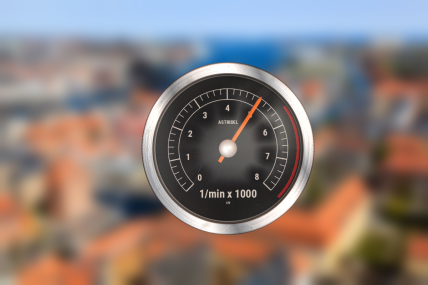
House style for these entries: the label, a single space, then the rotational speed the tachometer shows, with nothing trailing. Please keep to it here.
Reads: 5000 rpm
